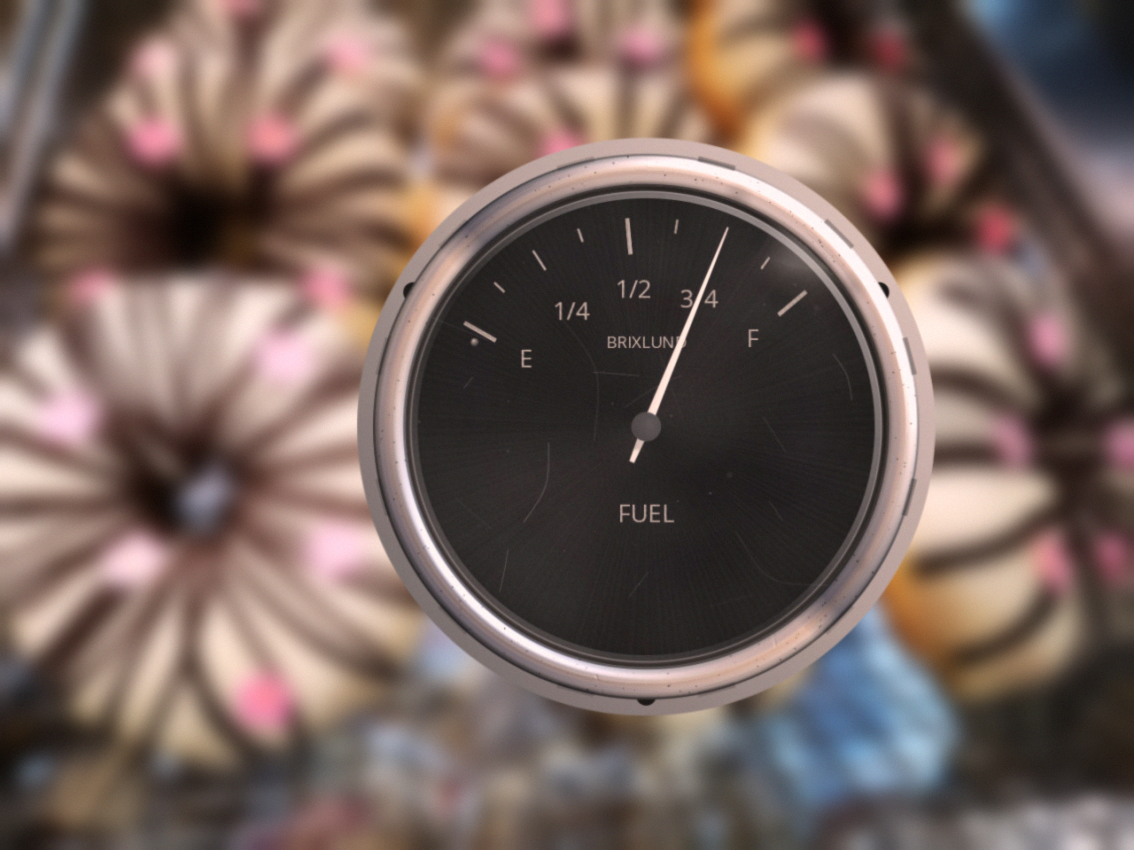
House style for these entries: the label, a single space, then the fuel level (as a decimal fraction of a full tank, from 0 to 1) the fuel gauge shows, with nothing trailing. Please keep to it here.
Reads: 0.75
